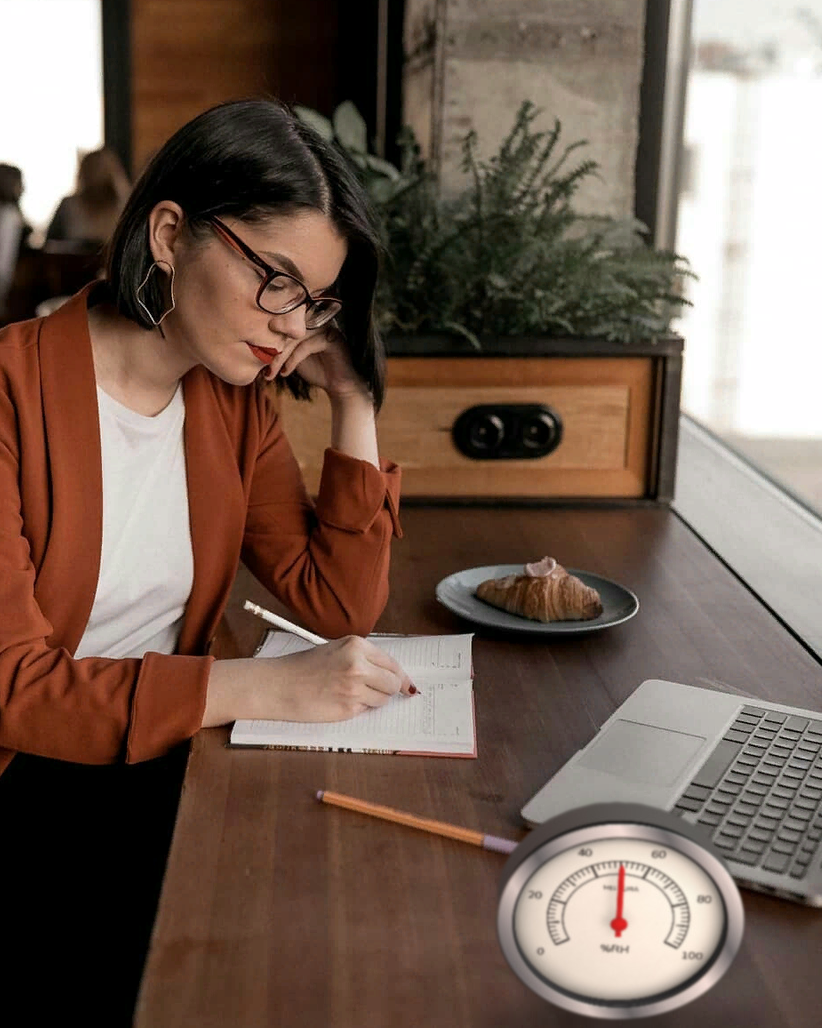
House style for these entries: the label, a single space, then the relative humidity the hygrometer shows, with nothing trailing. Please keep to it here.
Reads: 50 %
